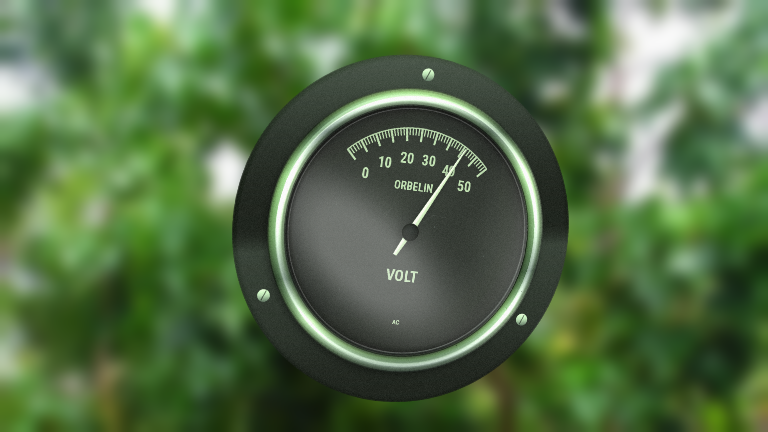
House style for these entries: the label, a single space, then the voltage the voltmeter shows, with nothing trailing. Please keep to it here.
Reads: 40 V
